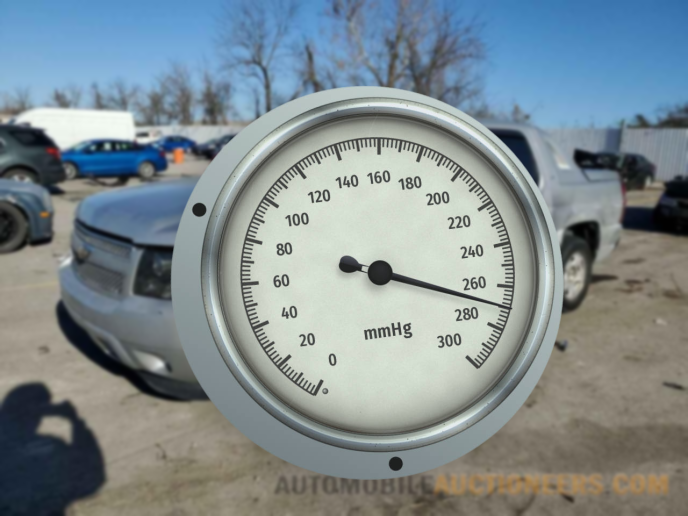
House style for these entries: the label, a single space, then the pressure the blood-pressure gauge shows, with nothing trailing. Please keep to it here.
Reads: 270 mmHg
